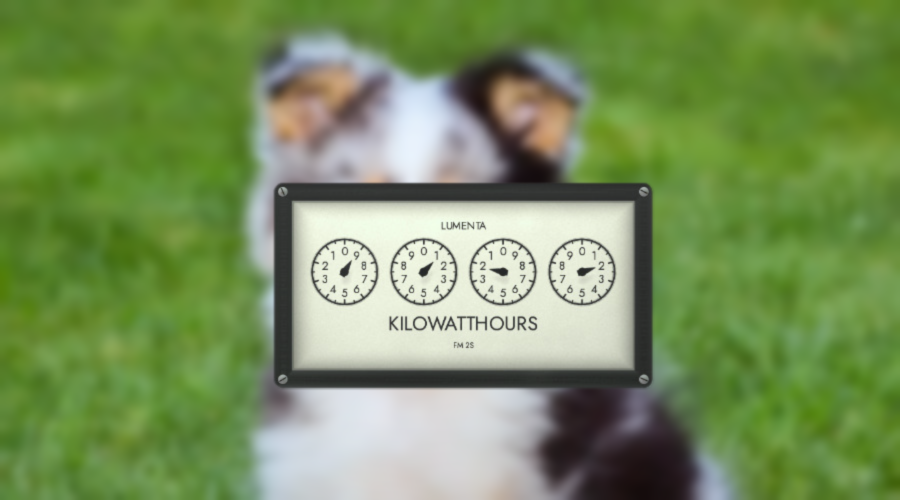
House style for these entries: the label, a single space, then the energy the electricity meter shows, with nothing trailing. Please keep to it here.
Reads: 9122 kWh
